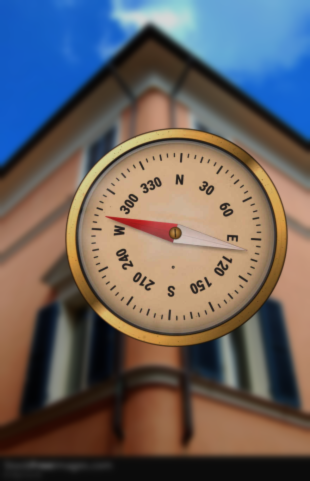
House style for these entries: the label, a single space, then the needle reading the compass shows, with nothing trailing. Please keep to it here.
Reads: 280 °
